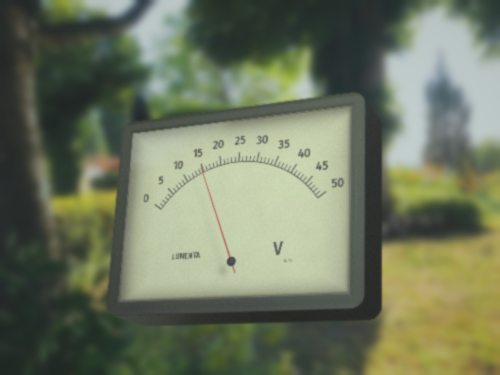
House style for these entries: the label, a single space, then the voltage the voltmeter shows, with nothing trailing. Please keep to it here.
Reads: 15 V
